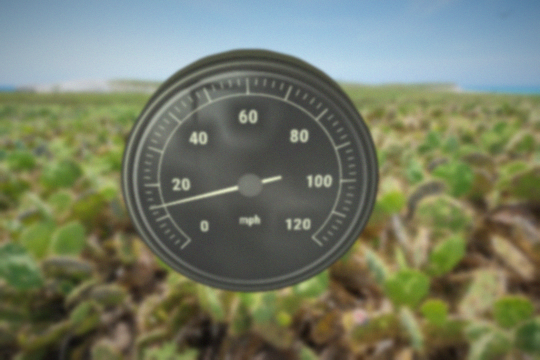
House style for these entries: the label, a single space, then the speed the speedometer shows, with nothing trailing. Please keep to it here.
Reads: 14 mph
